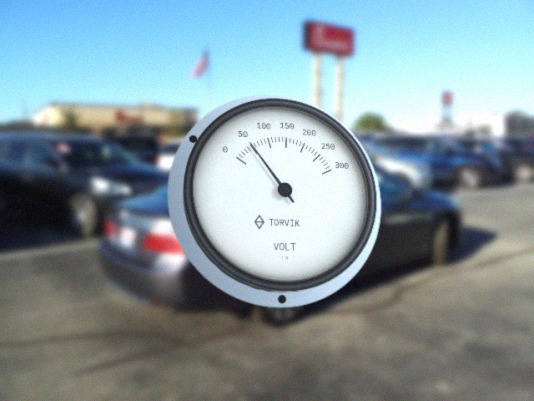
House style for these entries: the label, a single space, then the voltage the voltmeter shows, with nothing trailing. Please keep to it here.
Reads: 50 V
